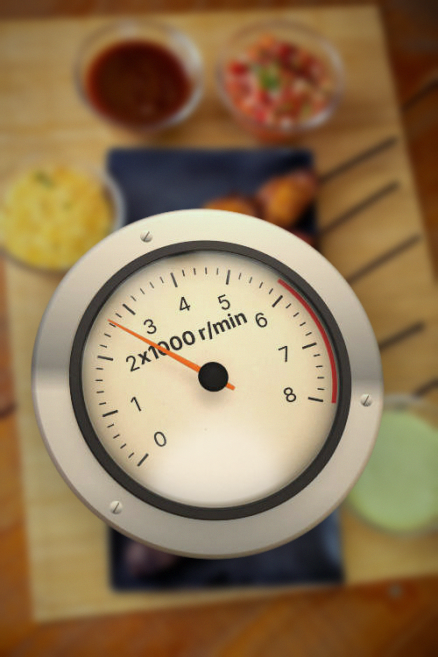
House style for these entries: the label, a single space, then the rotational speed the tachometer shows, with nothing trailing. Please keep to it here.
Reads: 2600 rpm
